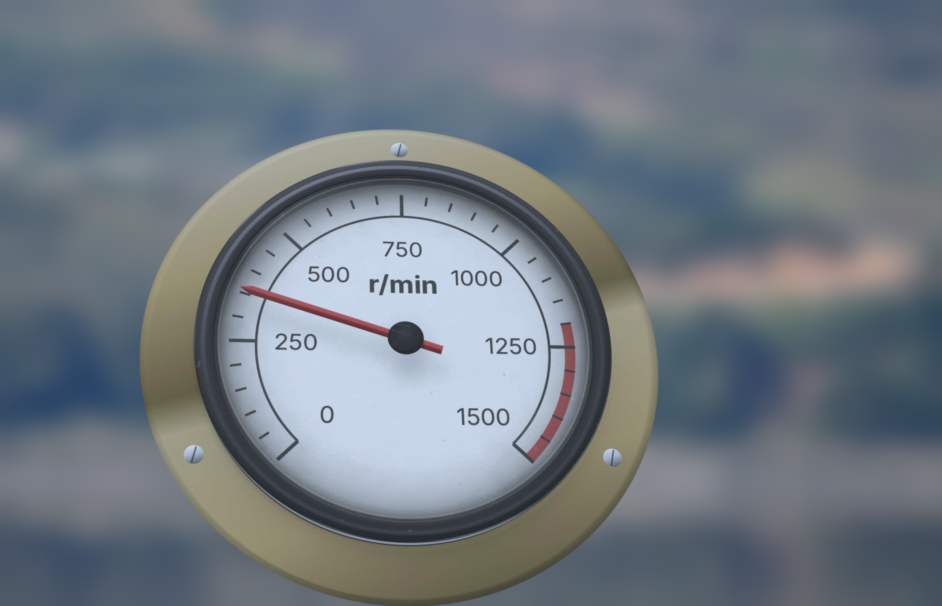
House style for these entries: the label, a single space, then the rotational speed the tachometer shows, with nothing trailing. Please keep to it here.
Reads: 350 rpm
